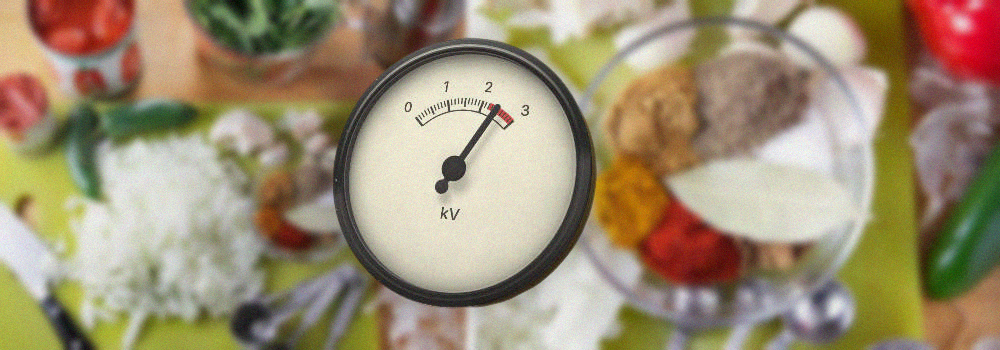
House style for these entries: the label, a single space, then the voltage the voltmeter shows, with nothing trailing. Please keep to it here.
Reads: 2.5 kV
